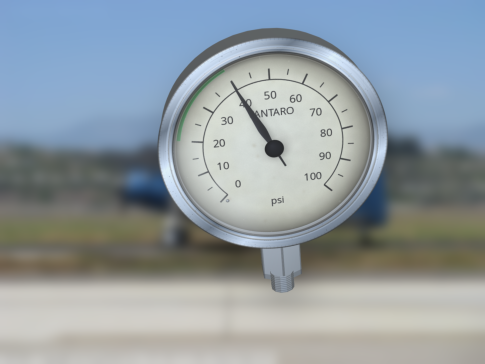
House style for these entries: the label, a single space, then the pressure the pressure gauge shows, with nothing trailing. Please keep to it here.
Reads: 40 psi
